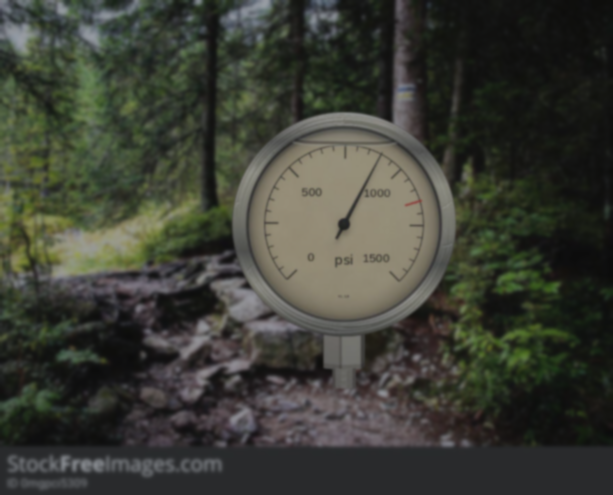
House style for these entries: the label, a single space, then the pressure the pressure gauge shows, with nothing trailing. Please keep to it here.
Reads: 900 psi
